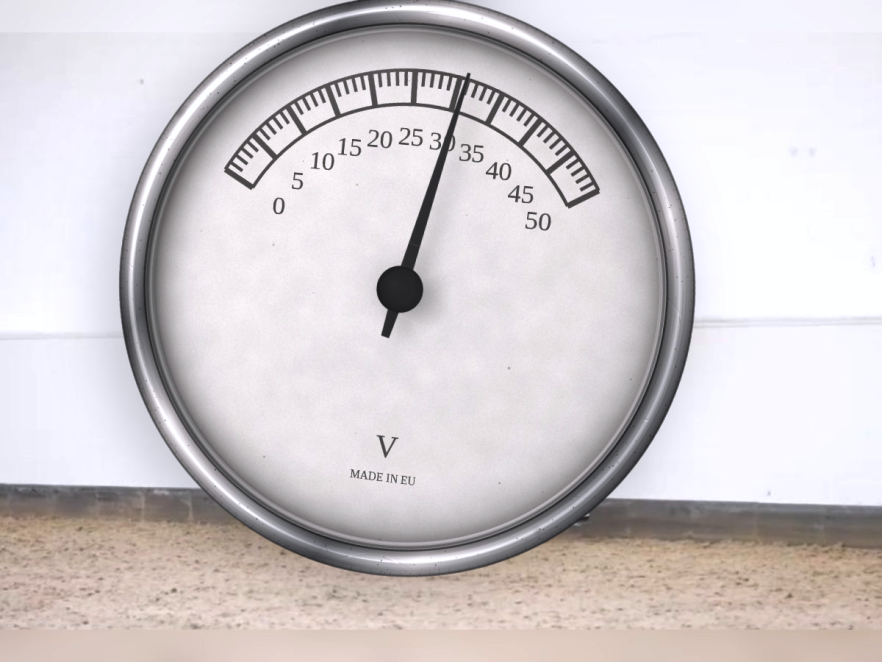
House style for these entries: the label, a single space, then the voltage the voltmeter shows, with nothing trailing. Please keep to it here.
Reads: 31 V
